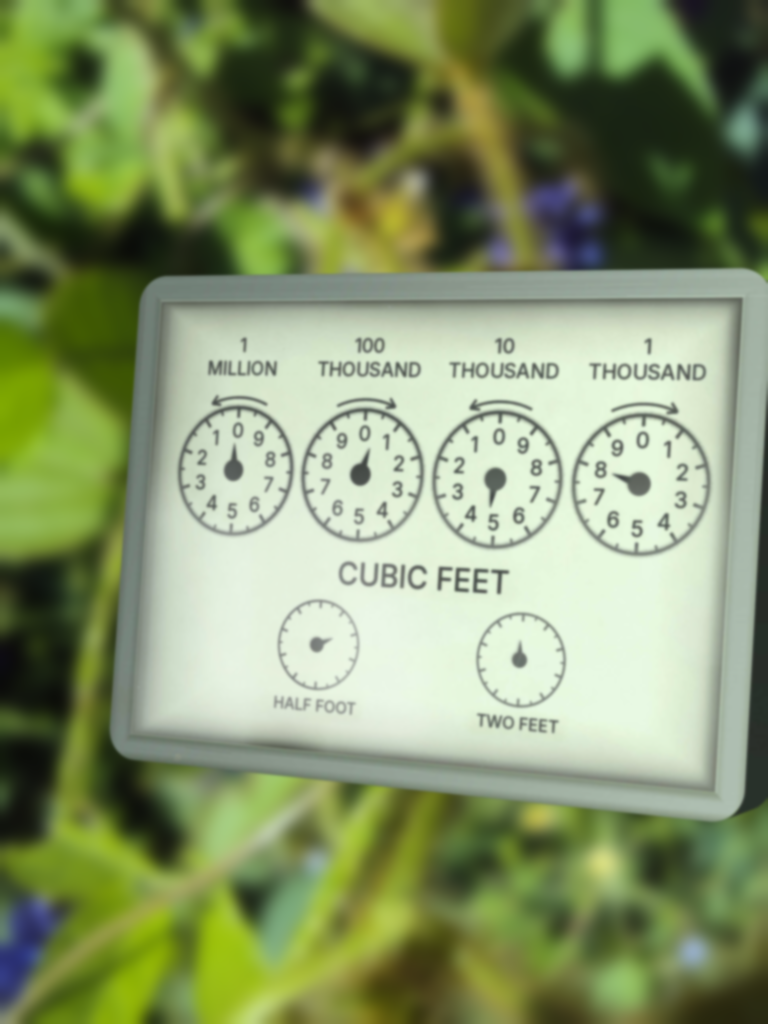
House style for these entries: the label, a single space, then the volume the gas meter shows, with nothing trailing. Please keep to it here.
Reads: 4800 ft³
